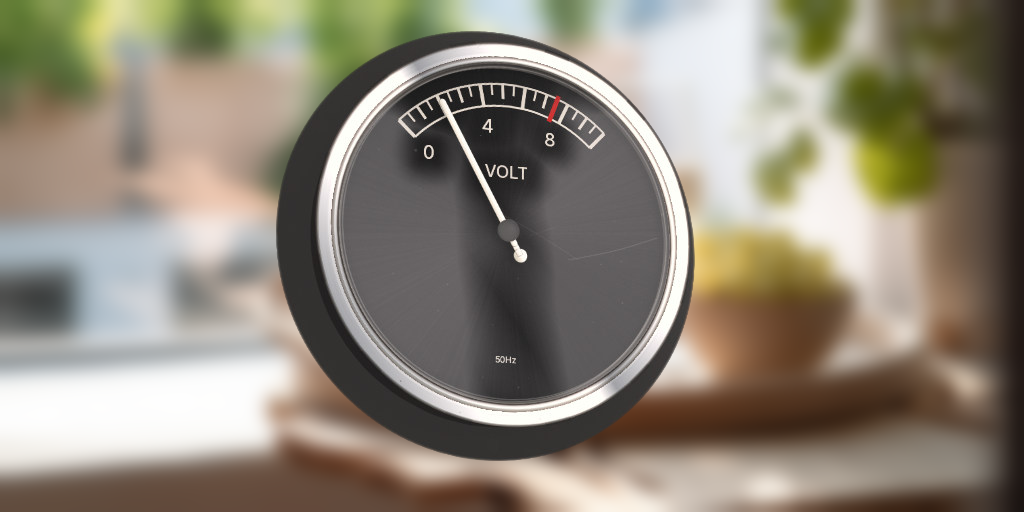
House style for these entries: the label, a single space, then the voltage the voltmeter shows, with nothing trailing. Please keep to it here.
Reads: 2 V
